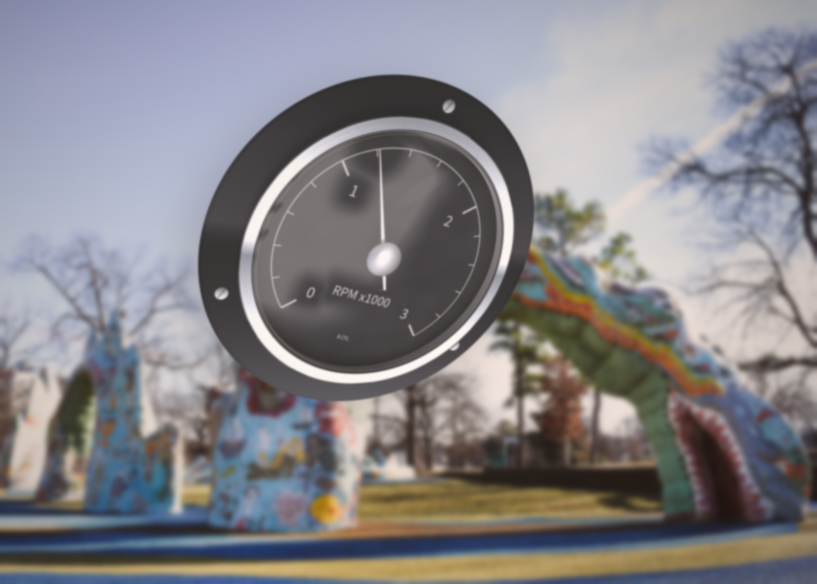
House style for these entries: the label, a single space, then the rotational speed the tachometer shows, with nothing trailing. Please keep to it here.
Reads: 1200 rpm
